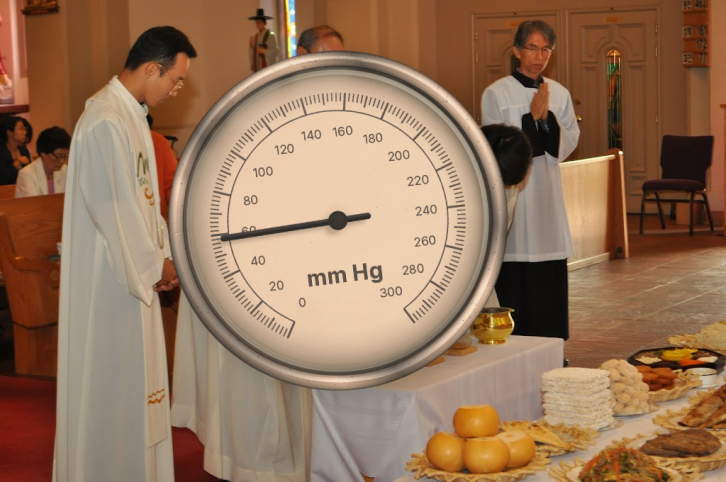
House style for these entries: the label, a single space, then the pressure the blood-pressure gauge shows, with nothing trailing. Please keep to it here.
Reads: 58 mmHg
